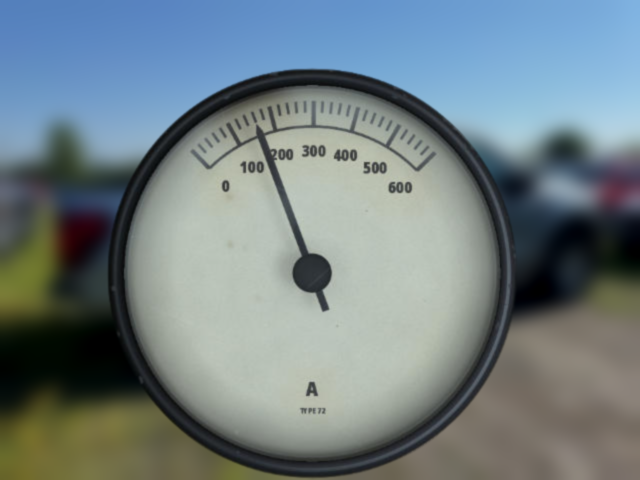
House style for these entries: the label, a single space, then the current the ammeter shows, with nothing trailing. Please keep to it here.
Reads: 160 A
